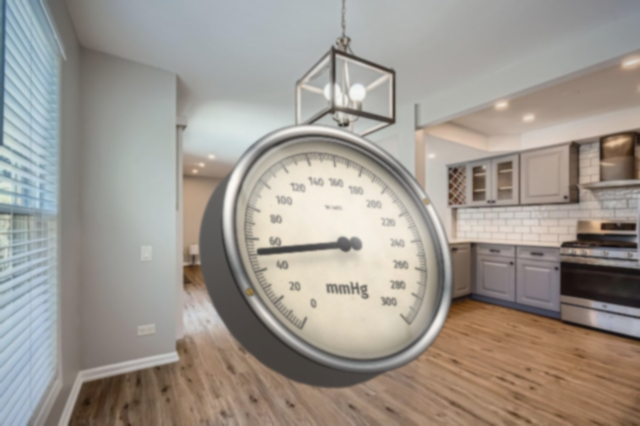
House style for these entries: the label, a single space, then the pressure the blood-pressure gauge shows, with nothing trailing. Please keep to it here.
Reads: 50 mmHg
